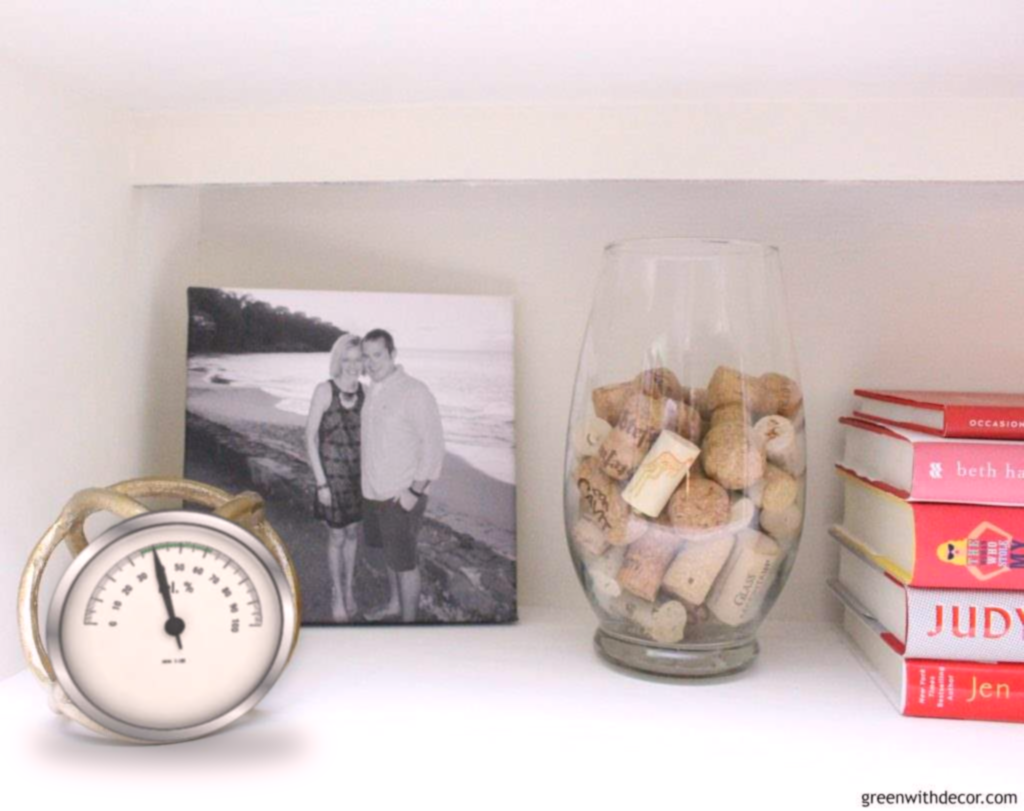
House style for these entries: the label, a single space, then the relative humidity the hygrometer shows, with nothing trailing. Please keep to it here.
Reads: 40 %
